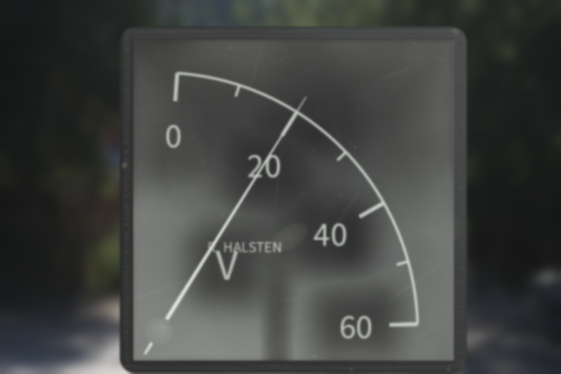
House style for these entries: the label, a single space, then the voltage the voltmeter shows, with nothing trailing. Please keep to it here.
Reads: 20 V
